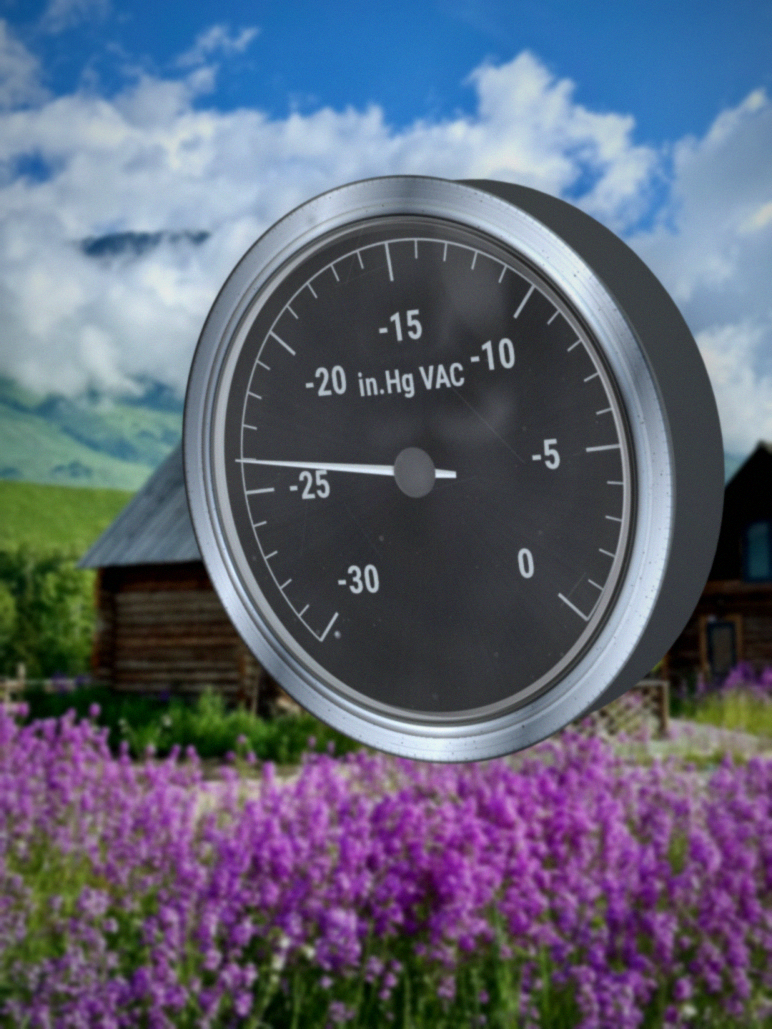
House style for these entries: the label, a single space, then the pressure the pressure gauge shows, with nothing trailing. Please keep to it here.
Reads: -24 inHg
